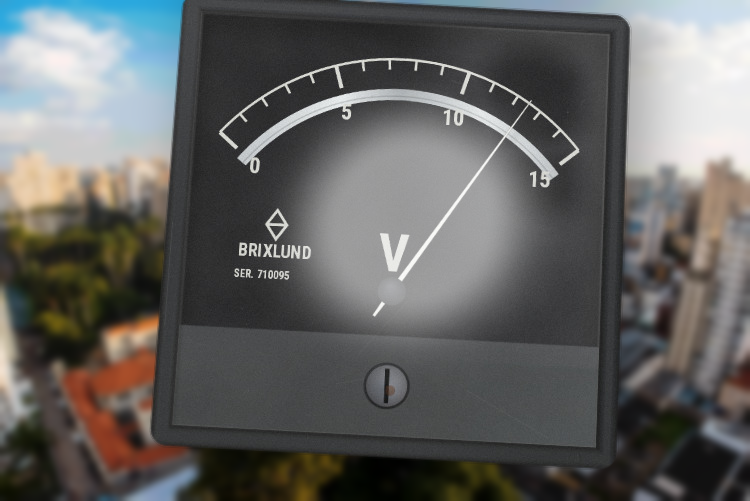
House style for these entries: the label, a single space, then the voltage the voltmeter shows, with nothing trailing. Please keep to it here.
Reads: 12.5 V
